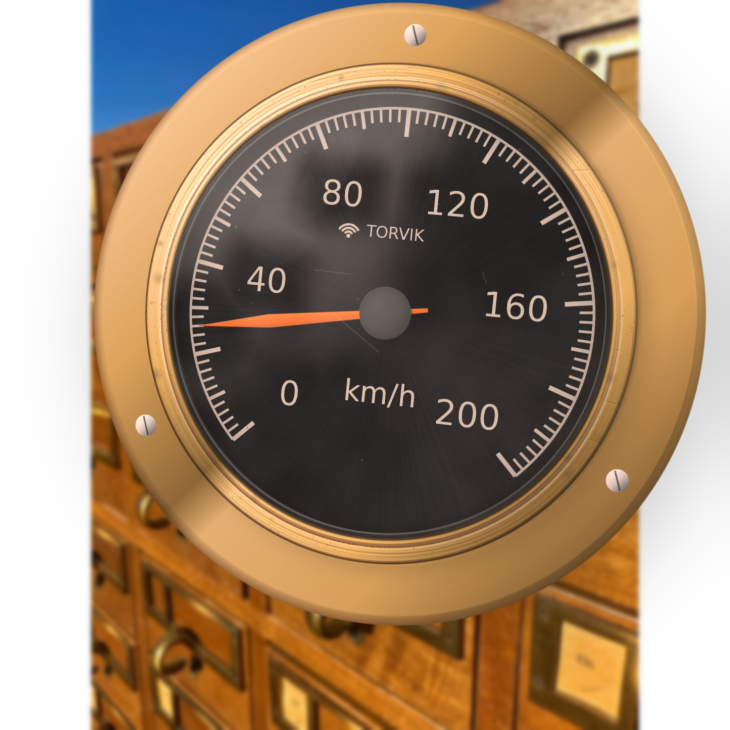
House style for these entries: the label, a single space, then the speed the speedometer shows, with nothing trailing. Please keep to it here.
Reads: 26 km/h
